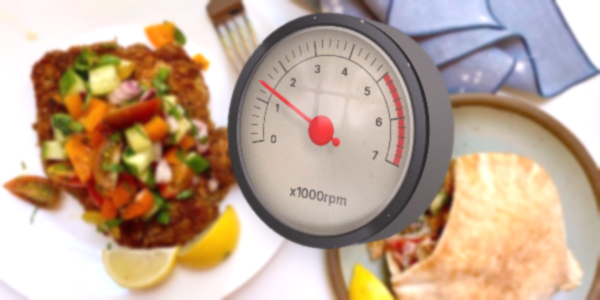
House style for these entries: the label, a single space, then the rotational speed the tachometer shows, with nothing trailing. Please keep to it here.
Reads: 1400 rpm
